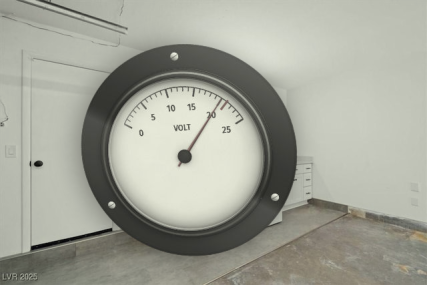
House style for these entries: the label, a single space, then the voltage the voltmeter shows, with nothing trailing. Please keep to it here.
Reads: 20 V
